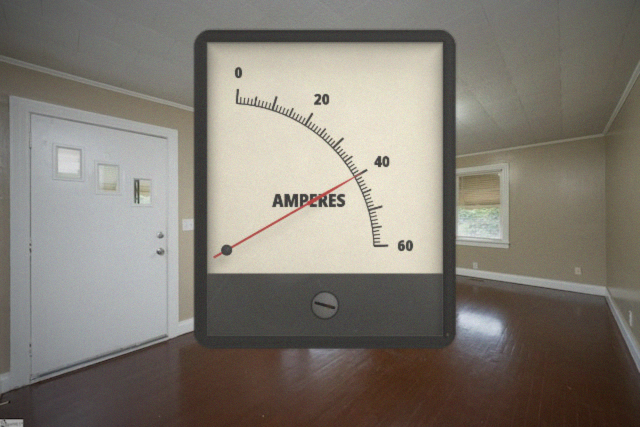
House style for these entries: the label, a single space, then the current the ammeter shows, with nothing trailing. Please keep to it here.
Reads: 40 A
